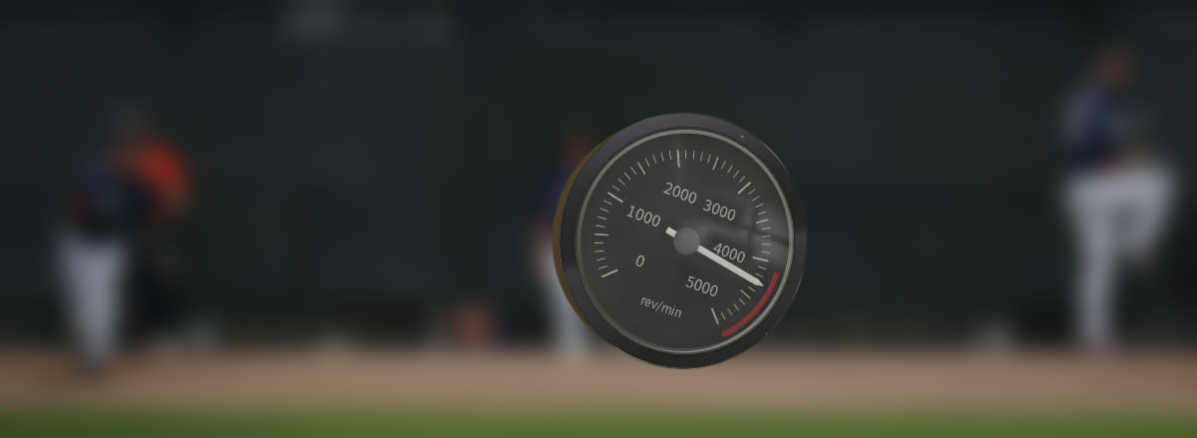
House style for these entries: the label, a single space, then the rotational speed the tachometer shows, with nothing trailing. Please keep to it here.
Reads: 4300 rpm
